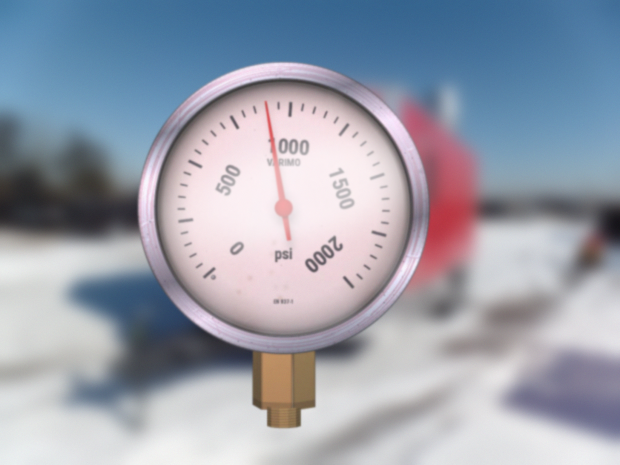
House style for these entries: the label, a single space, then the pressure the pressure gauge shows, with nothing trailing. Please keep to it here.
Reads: 900 psi
